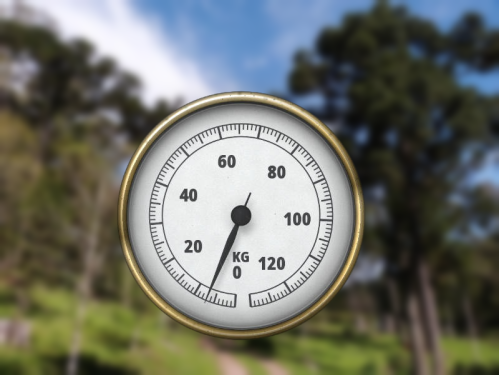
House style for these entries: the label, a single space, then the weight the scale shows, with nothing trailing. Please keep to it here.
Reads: 7 kg
